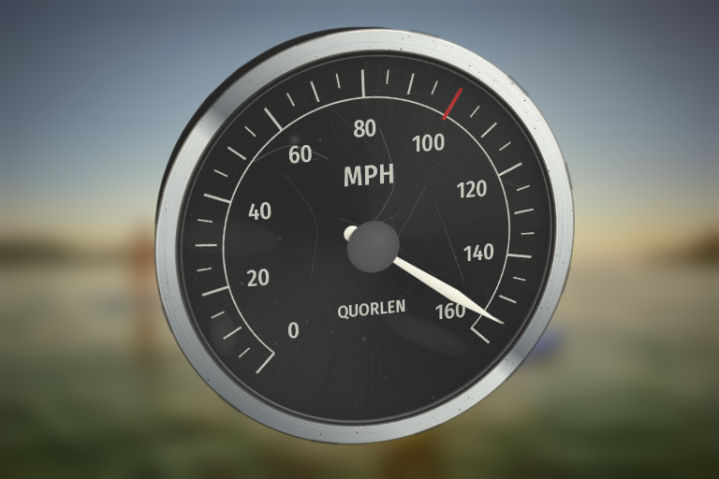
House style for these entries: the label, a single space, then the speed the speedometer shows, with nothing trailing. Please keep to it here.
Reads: 155 mph
